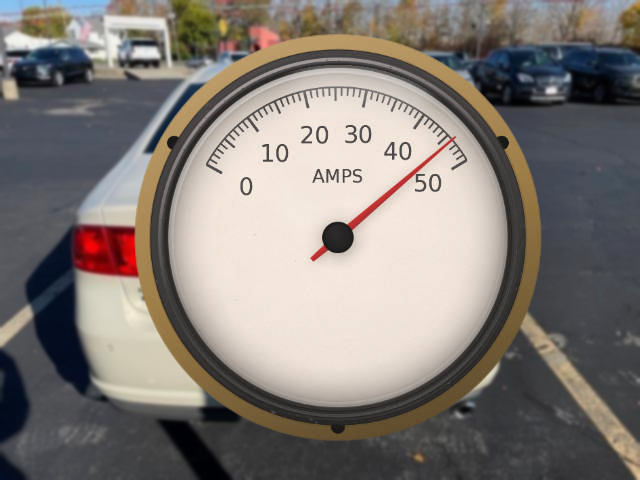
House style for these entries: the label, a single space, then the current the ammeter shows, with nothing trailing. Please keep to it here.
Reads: 46 A
